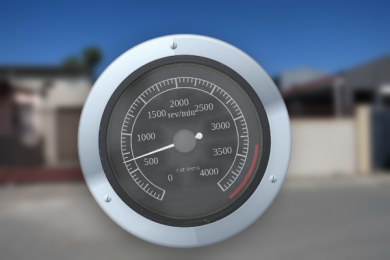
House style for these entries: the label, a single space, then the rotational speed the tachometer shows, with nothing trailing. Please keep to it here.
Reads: 650 rpm
